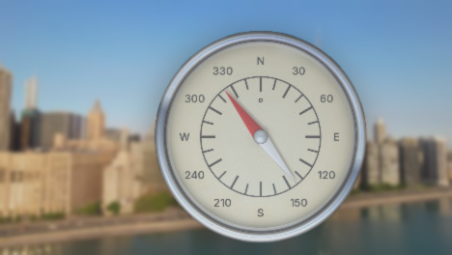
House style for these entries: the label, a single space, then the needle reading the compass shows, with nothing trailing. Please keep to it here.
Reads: 322.5 °
